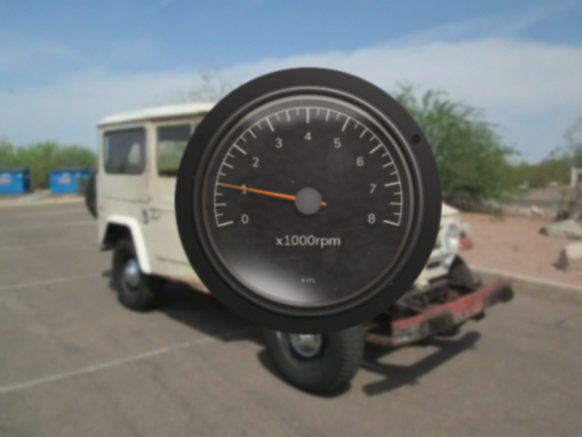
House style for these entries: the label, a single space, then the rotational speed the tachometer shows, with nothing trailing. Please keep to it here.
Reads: 1000 rpm
